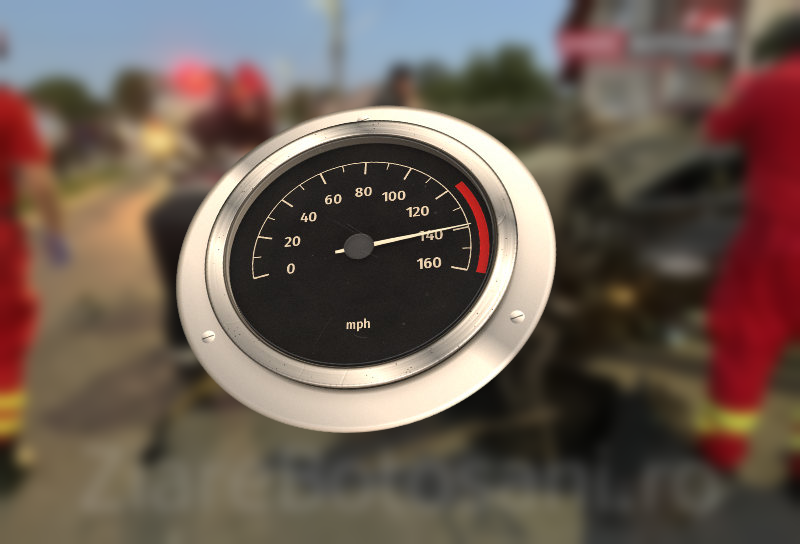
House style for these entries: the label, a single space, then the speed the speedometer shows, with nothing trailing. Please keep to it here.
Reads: 140 mph
